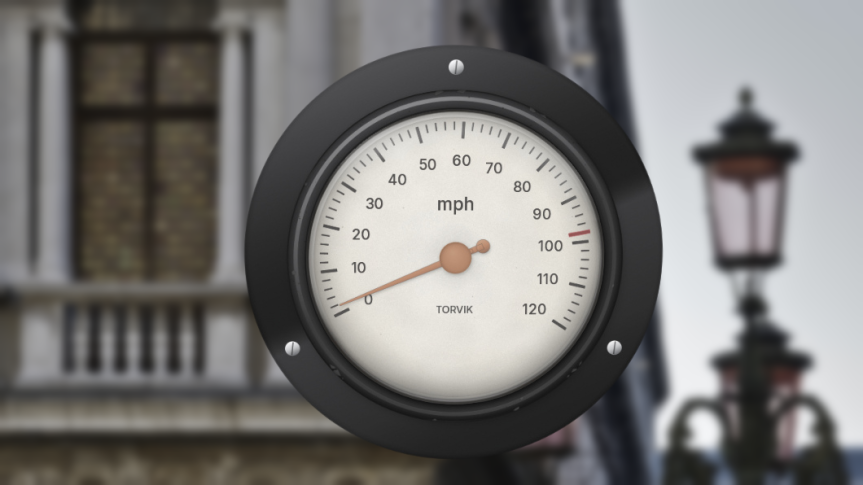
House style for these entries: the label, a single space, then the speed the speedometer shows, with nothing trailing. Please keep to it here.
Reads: 2 mph
